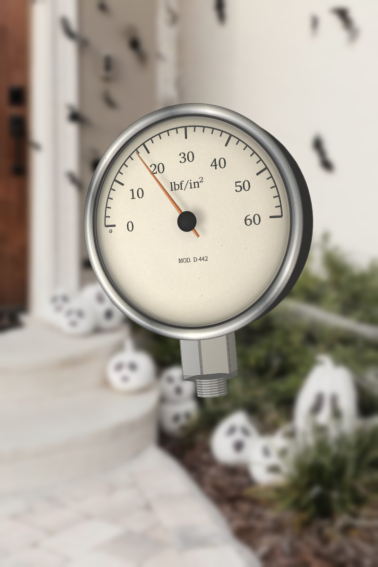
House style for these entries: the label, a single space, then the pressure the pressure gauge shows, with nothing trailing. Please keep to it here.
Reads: 18 psi
